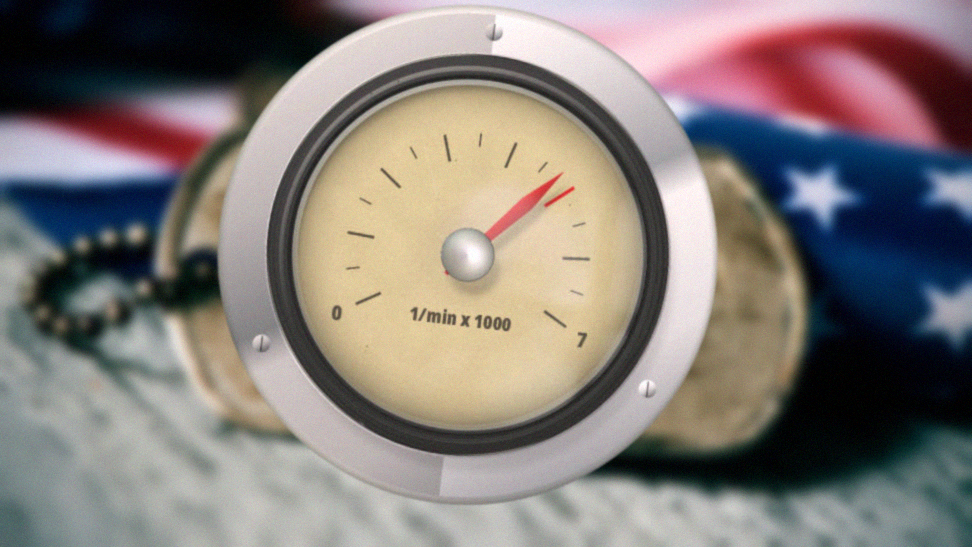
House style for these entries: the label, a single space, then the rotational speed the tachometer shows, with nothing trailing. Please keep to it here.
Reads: 4750 rpm
